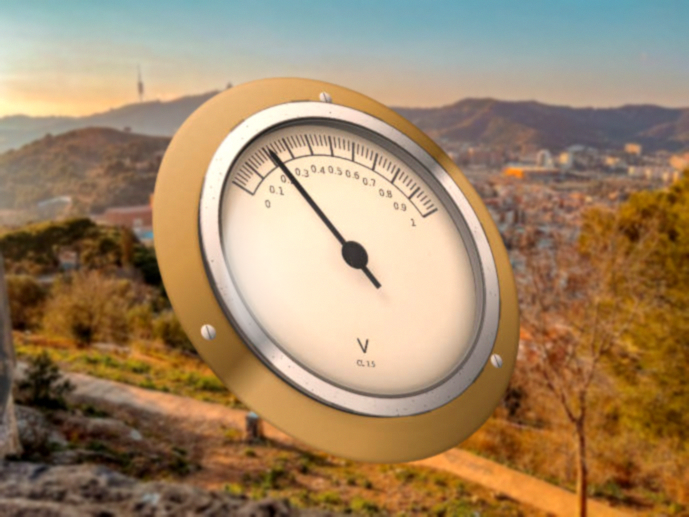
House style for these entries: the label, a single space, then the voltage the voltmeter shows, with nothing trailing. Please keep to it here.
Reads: 0.2 V
